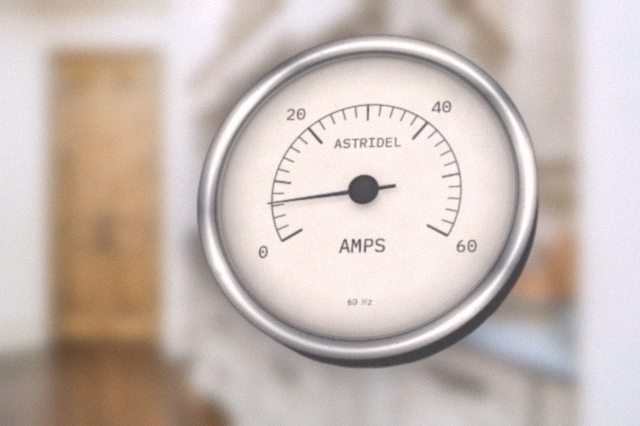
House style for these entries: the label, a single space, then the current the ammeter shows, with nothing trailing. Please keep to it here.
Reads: 6 A
